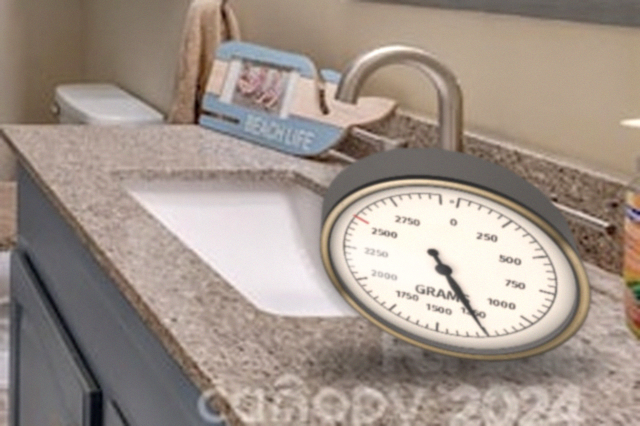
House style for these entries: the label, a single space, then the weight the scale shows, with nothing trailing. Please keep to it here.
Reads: 1250 g
